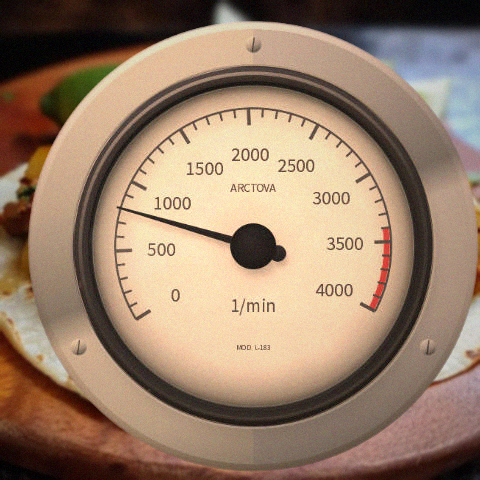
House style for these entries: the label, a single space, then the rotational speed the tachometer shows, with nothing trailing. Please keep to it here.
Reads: 800 rpm
